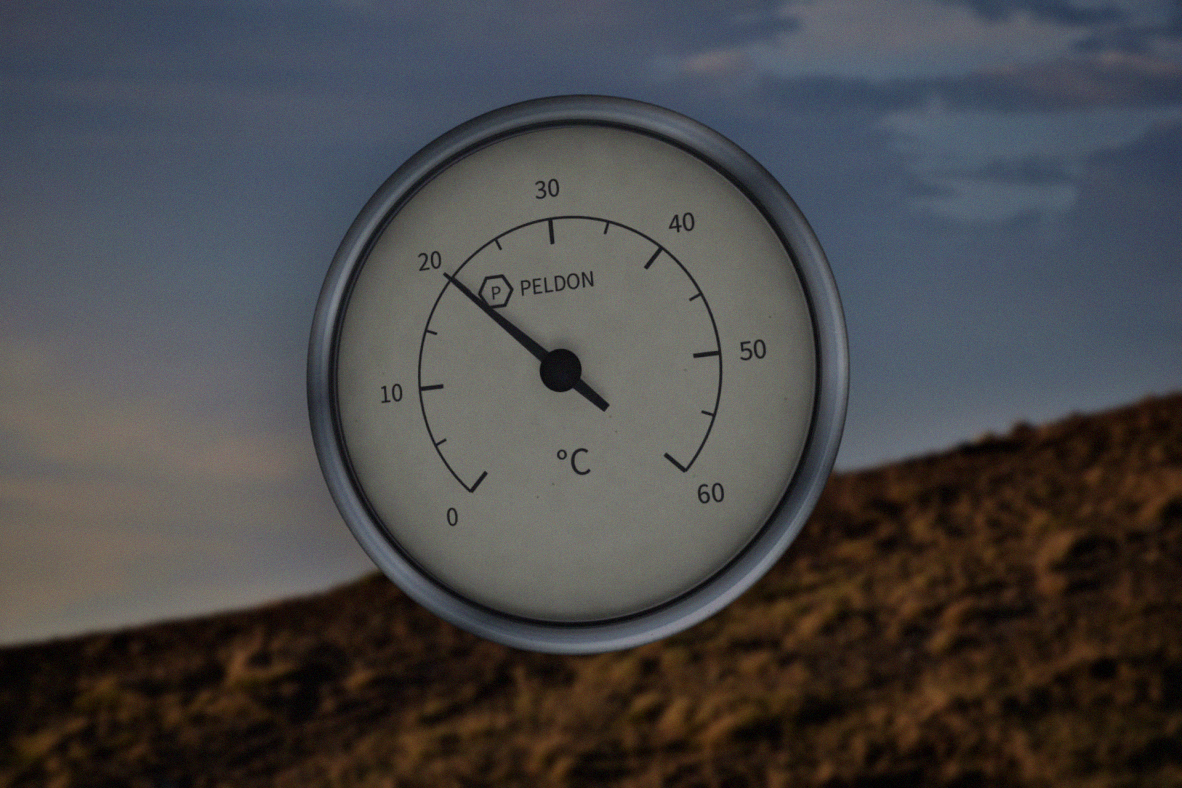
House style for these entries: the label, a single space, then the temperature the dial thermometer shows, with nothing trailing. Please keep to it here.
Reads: 20 °C
